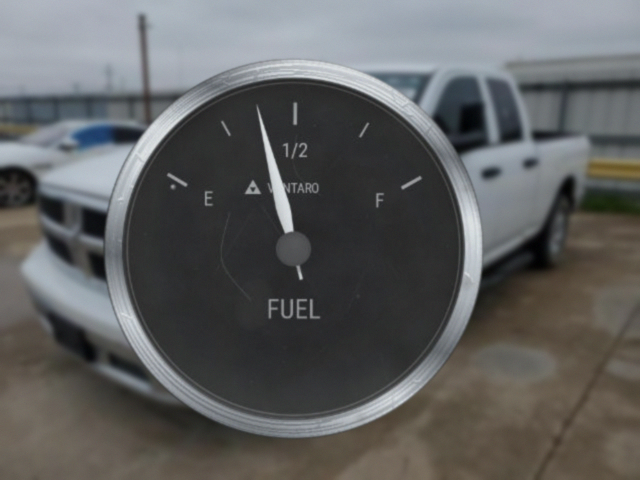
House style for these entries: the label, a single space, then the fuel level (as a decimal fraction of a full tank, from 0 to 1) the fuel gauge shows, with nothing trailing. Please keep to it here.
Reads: 0.375
